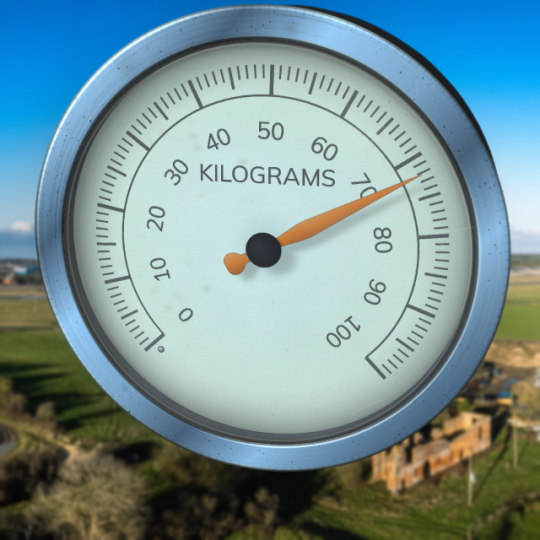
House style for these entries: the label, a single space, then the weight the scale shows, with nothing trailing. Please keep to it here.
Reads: 72 kg
